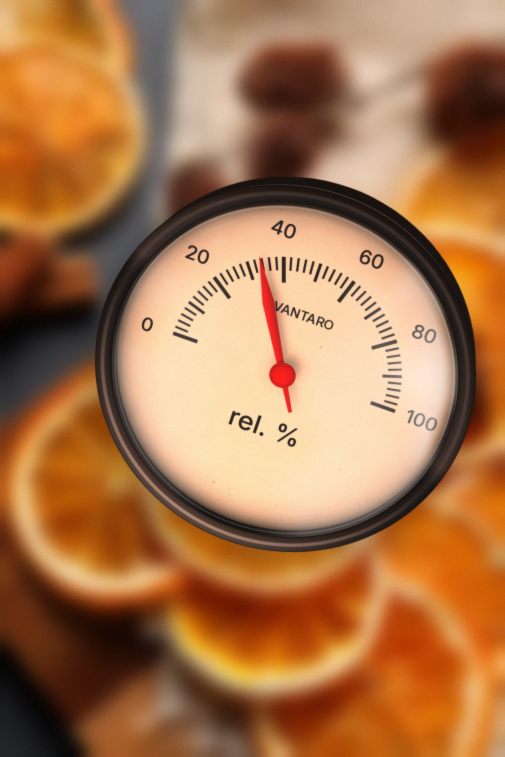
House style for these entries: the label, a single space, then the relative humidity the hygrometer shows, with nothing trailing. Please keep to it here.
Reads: 34 %
